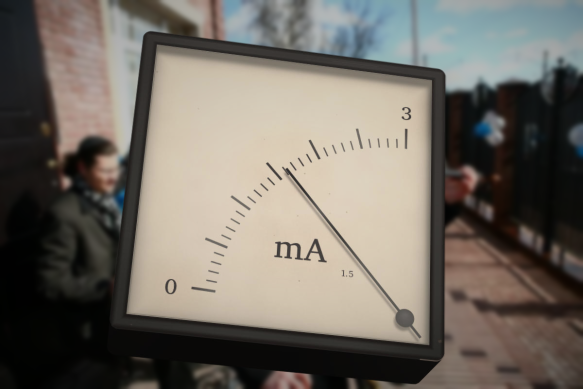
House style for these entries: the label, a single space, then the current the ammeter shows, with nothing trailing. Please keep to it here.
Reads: 1.6 mA
